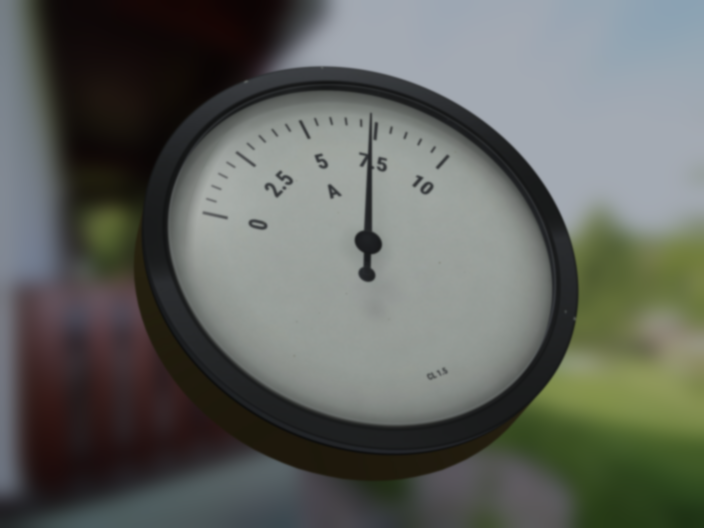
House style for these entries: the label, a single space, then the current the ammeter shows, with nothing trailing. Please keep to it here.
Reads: 7.25 A
